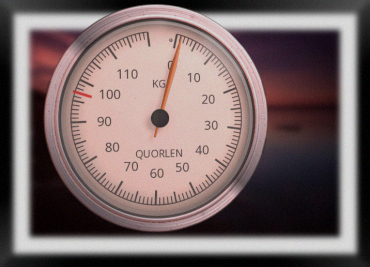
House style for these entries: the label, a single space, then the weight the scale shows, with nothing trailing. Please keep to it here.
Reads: 1 kg
